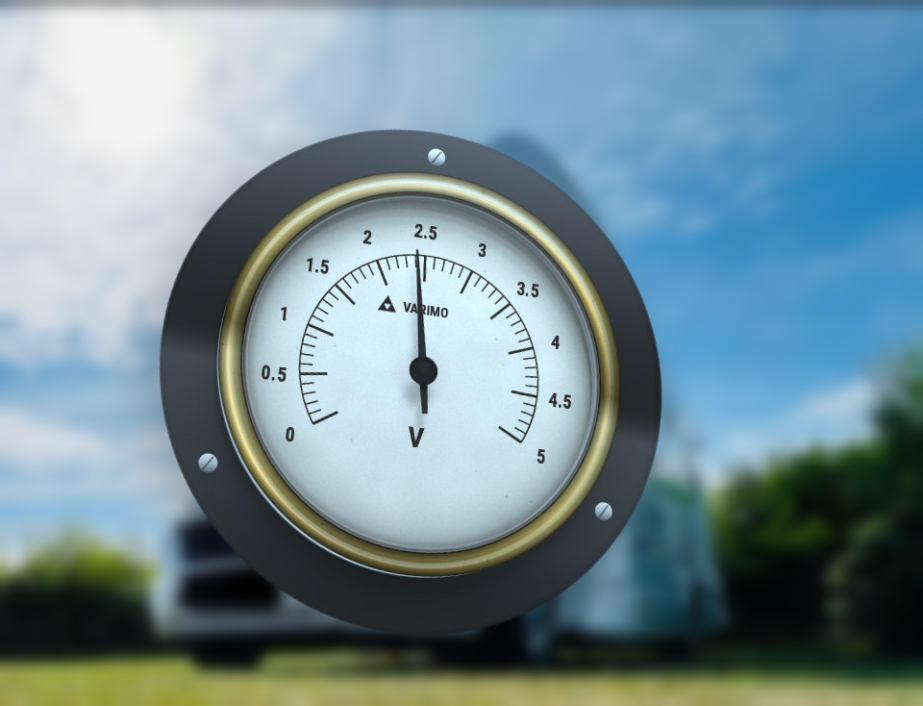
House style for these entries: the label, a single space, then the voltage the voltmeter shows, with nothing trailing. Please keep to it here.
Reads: 2.4 V
